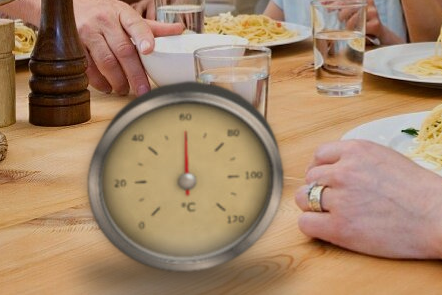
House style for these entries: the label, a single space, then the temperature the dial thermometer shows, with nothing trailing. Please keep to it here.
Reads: 60 °C
